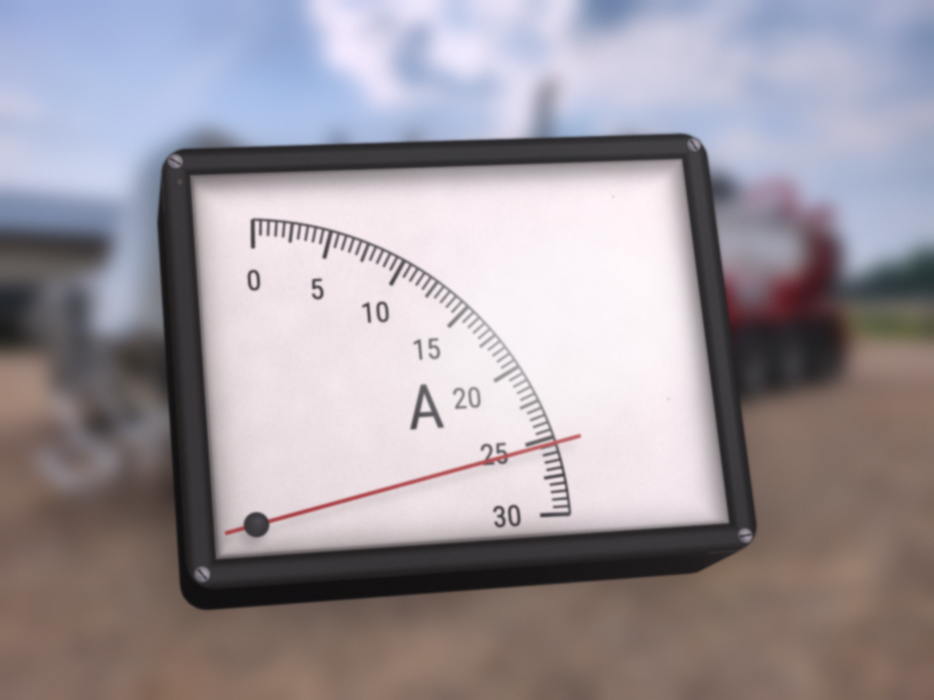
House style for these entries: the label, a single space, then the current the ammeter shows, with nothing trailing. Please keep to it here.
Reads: 25.5 A
